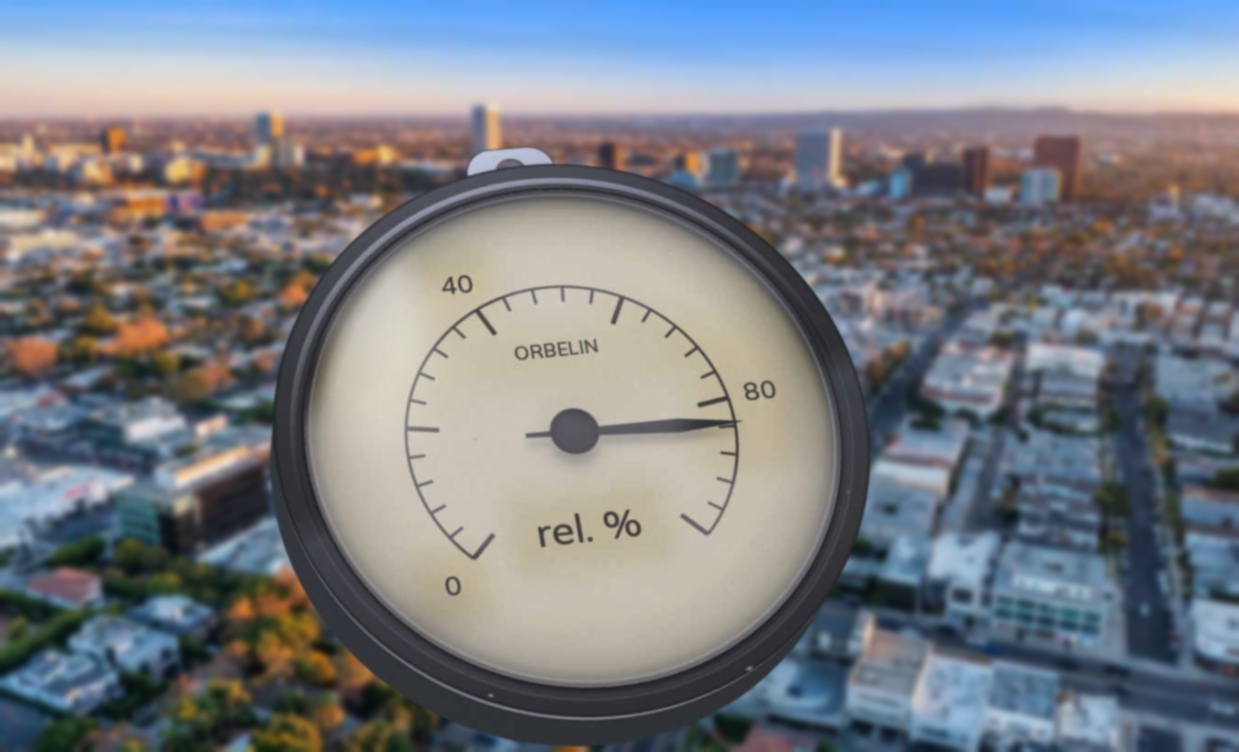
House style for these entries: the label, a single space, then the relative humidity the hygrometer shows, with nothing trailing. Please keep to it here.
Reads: 84 %
